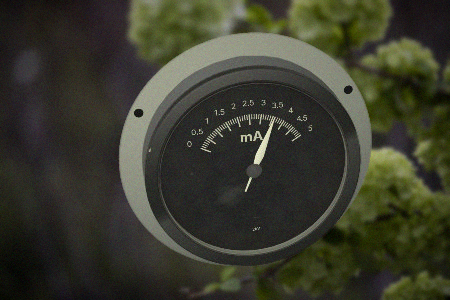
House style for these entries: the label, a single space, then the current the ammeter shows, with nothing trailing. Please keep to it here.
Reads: 3.5 mA
